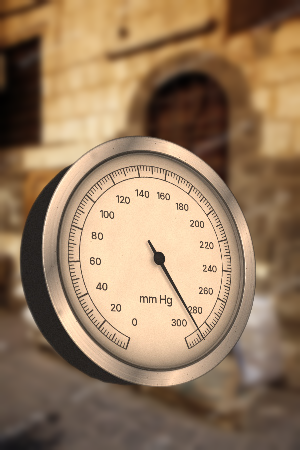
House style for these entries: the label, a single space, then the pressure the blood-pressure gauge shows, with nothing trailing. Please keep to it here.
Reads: 290 mmHg
